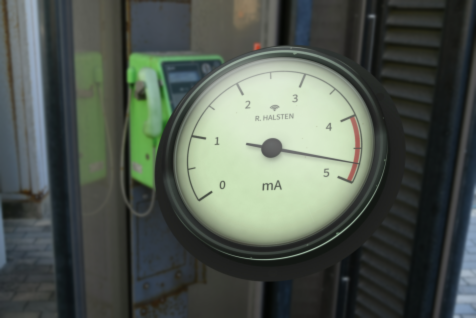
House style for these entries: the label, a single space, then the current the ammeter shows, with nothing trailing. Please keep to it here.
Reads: 4.75 mA
